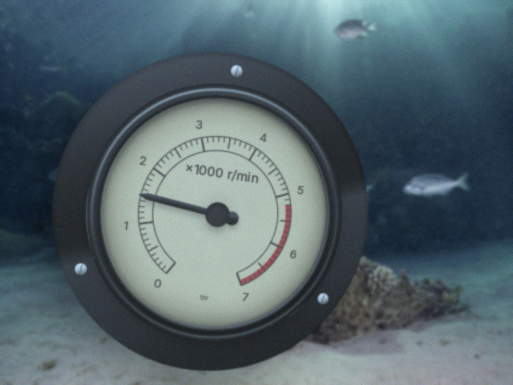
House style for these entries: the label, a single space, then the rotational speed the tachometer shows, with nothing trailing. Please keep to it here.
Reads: 1500 rpm
